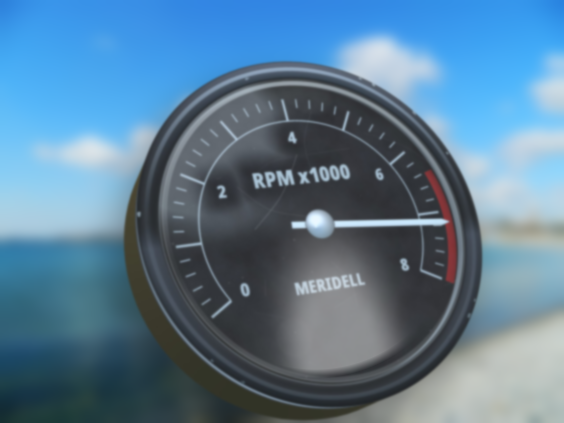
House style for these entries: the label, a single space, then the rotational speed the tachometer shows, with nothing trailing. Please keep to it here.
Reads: 7200 rpm
